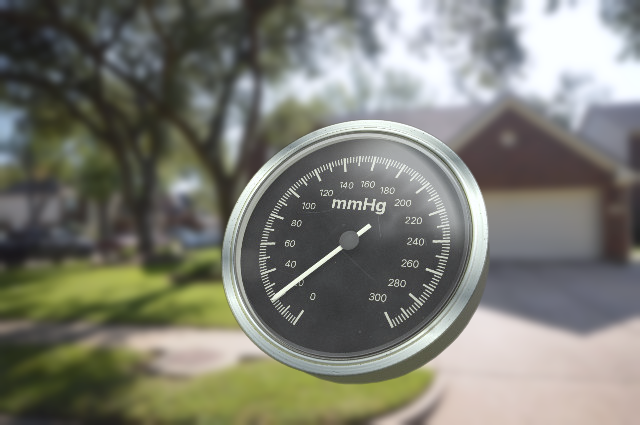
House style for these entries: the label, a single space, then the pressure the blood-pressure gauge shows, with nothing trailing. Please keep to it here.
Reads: 20 mmHg
